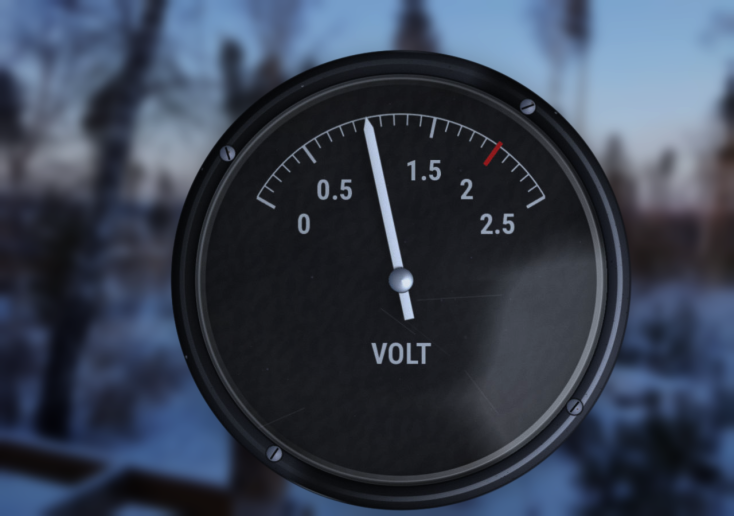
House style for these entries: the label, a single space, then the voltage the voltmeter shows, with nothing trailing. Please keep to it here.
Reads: 1 V
